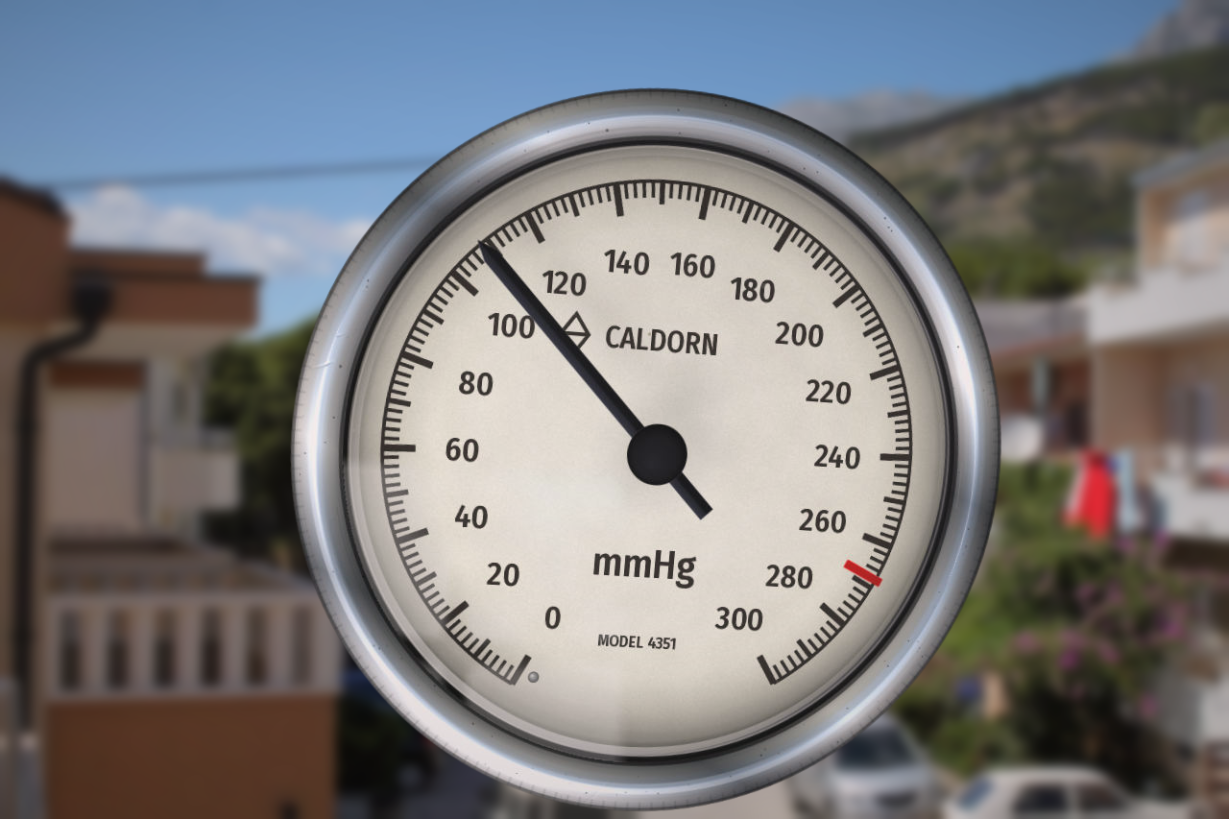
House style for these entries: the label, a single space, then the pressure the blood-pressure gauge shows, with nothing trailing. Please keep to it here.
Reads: 108 mmHg
